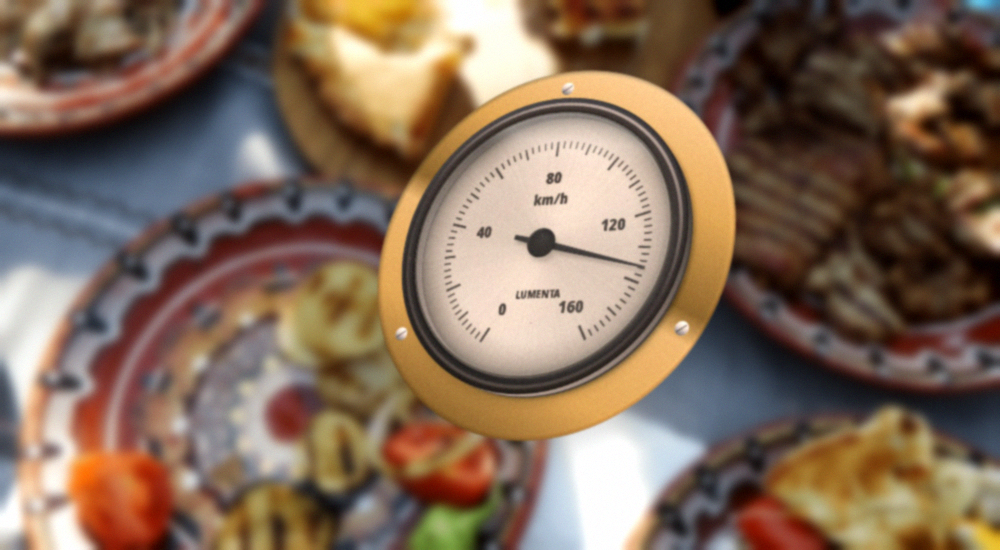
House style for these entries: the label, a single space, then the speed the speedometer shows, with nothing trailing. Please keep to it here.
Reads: 136 km/h
